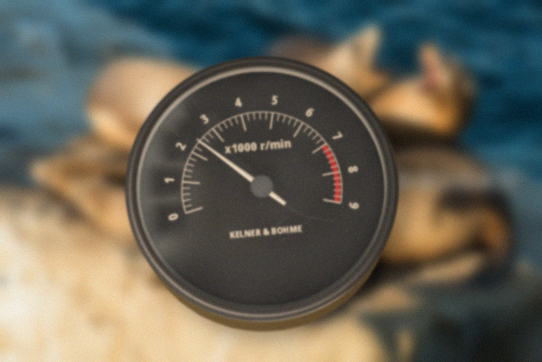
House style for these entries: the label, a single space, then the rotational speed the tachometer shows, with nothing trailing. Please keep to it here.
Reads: 2400 rpm
